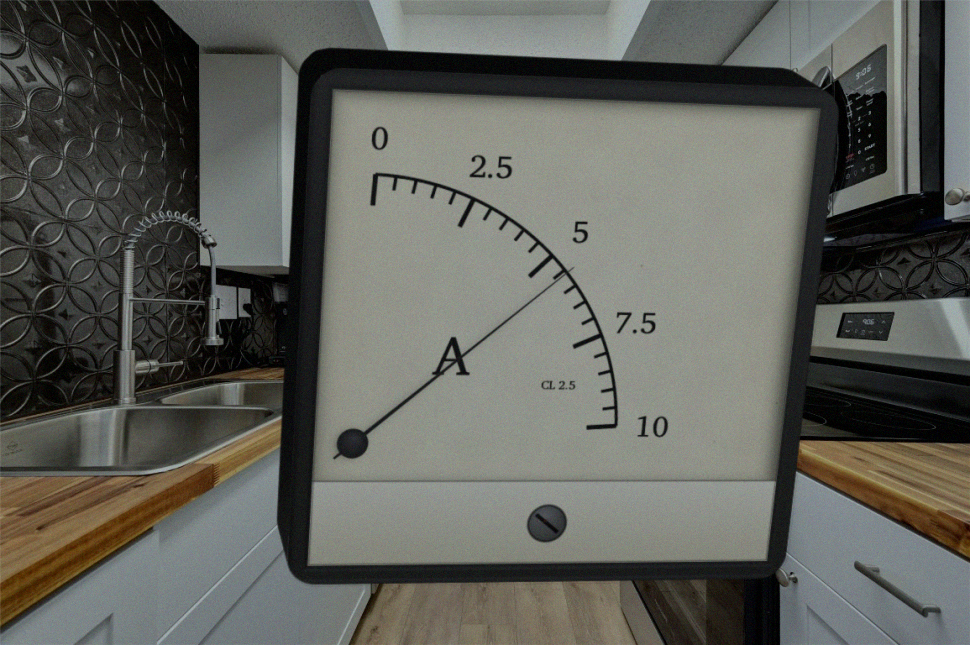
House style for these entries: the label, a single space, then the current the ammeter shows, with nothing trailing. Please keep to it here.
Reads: 5.5 A
